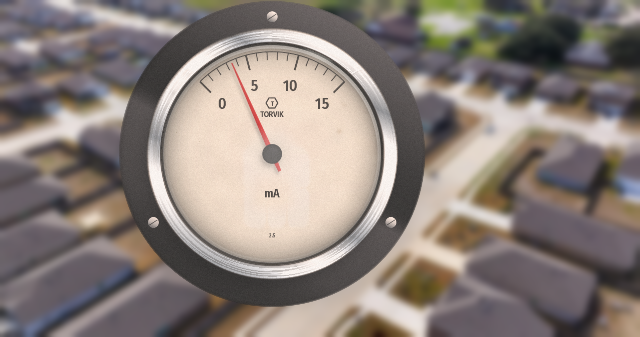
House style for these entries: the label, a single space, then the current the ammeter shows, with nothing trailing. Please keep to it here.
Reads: 3.5 mA
